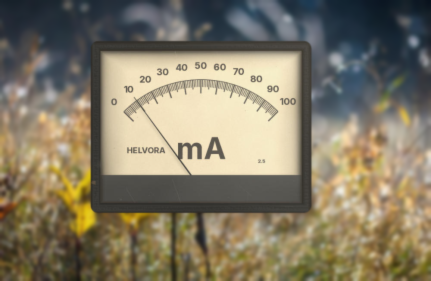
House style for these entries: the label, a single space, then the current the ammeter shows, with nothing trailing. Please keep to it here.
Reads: 10 mA
